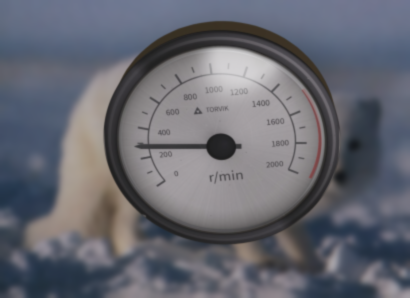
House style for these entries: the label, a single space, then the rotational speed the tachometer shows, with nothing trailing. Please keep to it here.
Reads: 300 rpm
